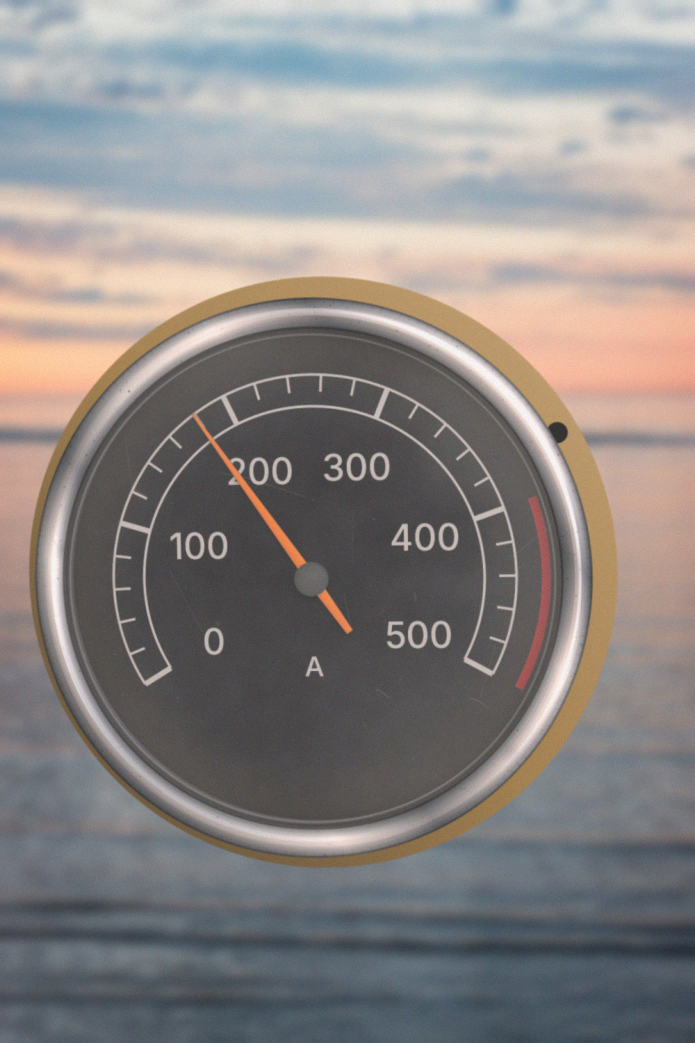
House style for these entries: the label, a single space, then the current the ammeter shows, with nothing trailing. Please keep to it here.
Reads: 180 A
